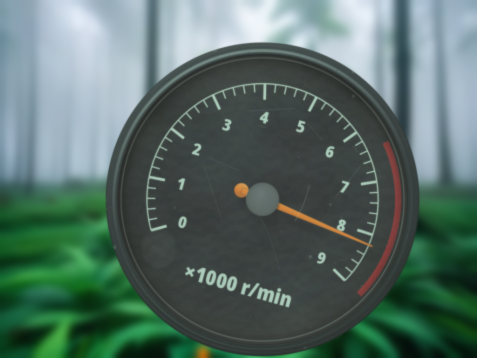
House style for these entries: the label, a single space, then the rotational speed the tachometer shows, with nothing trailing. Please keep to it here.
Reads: 8200 rpm
